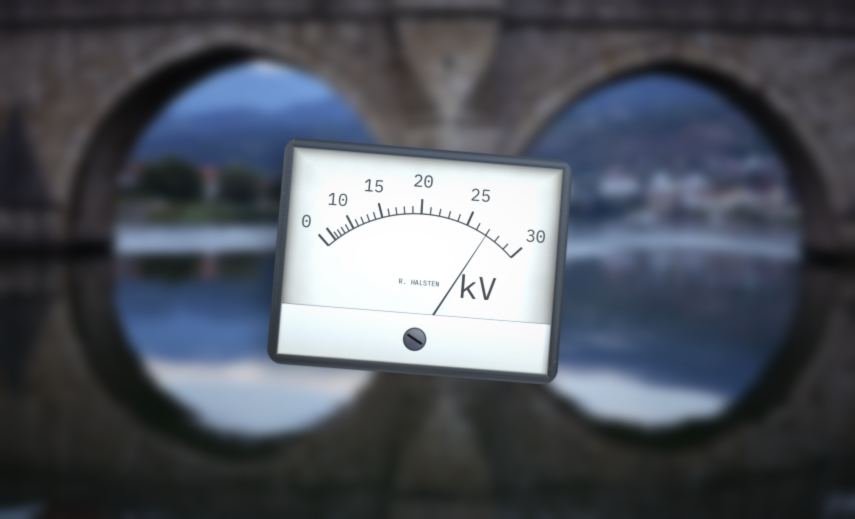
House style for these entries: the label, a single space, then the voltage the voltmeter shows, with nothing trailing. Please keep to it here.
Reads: 27 kV
